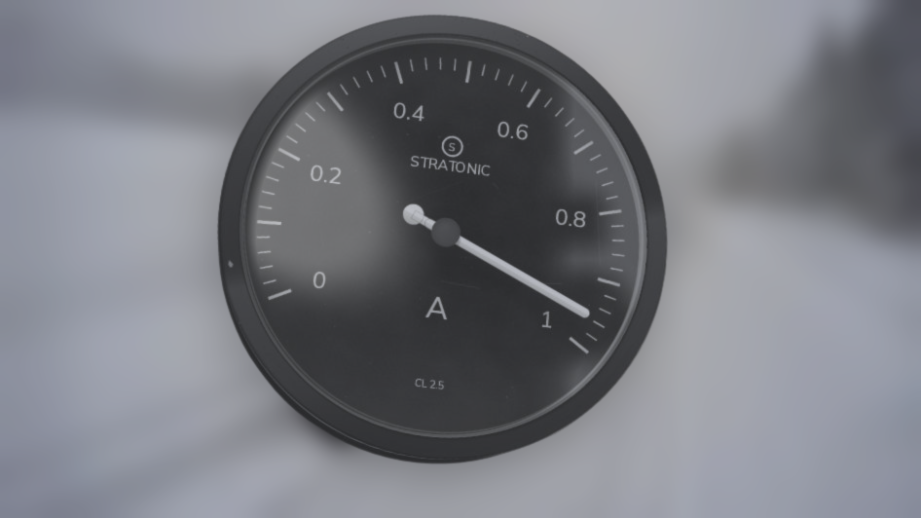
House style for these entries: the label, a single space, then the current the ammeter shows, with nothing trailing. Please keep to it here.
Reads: 0.96 A
